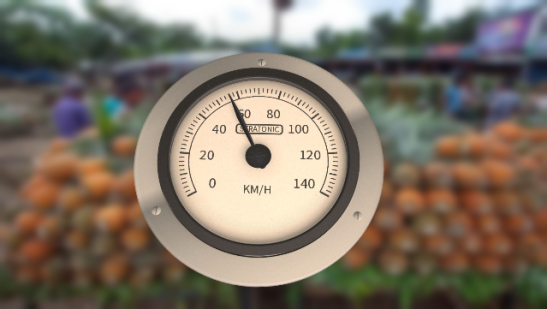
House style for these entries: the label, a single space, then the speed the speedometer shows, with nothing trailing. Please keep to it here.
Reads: 56 km/h
